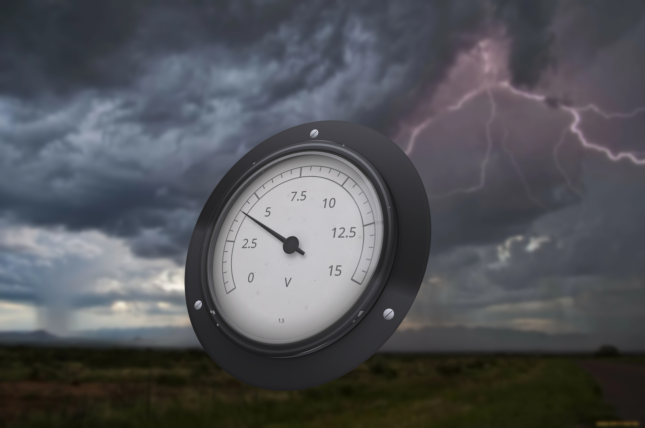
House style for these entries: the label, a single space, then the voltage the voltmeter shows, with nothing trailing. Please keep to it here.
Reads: 4 V
